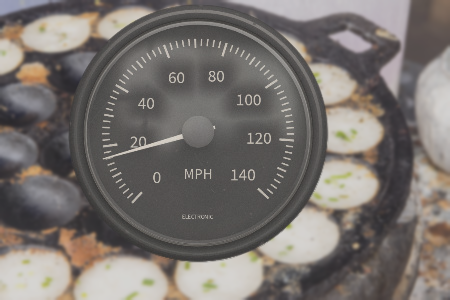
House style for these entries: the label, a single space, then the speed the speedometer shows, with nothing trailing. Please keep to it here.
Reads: 16 mph
